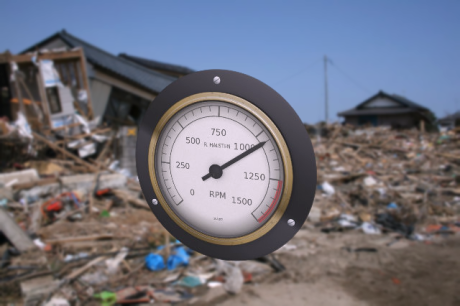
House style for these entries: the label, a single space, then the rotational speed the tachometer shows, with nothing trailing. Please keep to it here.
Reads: 1050 rpm
